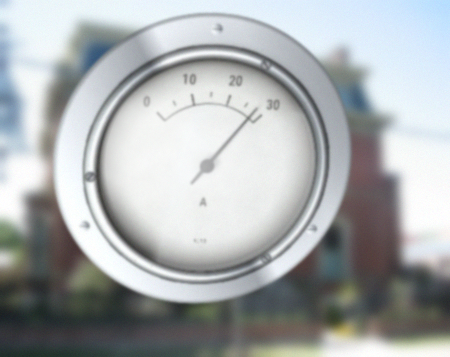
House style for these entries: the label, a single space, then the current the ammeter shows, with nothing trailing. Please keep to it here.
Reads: 27.5 A
